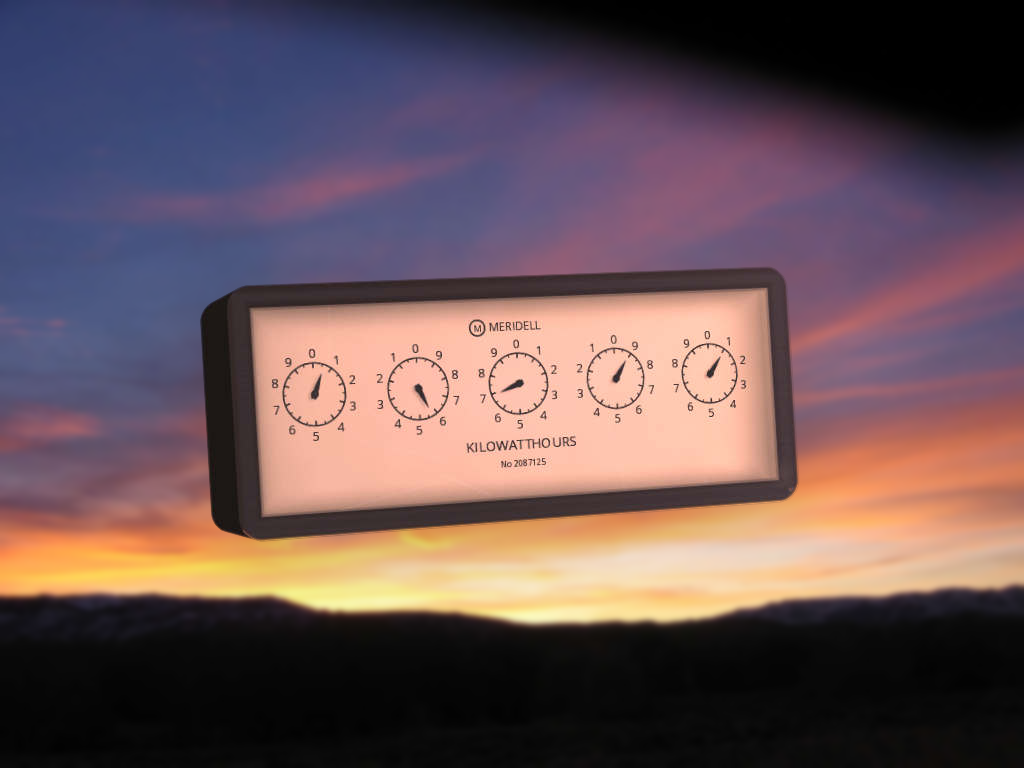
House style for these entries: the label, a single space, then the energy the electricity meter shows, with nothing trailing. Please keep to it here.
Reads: 5691 kWh
